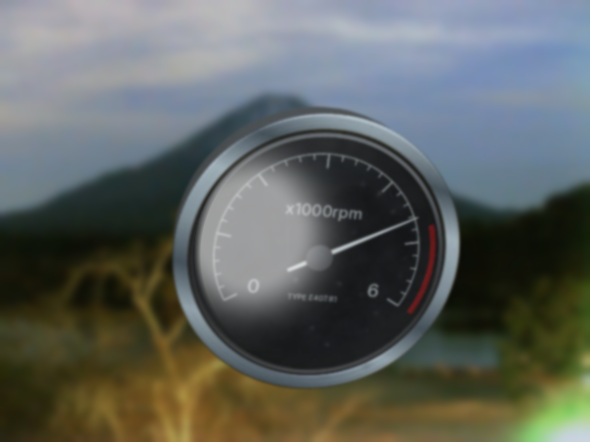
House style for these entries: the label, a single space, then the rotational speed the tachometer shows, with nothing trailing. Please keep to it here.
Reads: 4600 rpm
